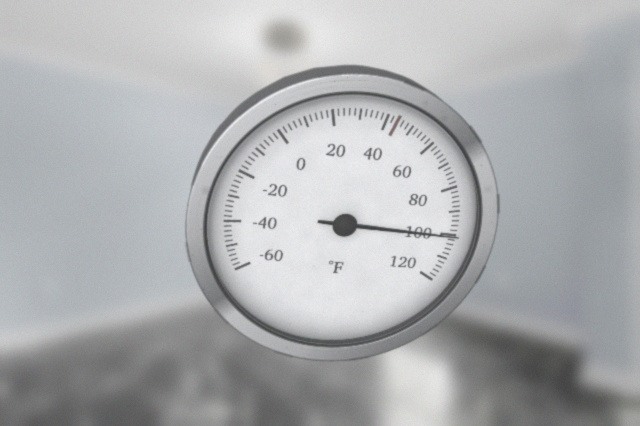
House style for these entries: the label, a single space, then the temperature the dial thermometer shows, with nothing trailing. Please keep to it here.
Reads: 100 °F
